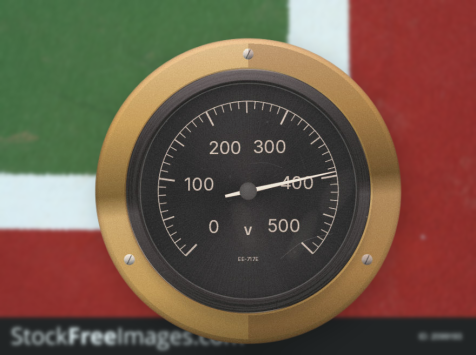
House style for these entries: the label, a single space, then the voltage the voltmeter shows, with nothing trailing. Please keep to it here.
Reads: 395 V
